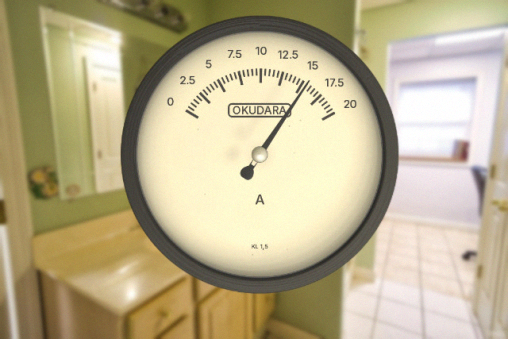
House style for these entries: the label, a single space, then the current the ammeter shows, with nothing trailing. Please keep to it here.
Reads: 15.5 A
